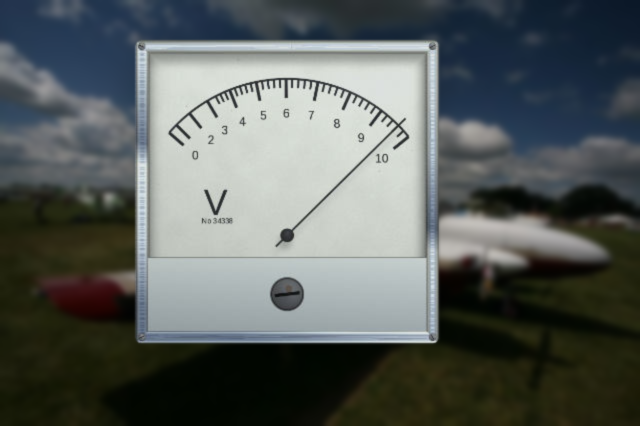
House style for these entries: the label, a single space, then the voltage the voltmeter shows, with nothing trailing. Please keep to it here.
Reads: 9.6 V
